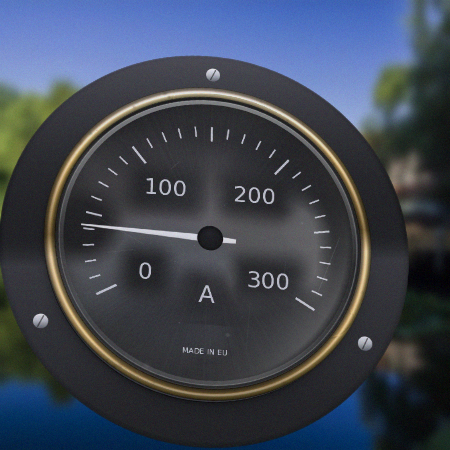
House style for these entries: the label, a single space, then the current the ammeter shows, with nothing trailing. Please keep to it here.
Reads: 40 A
